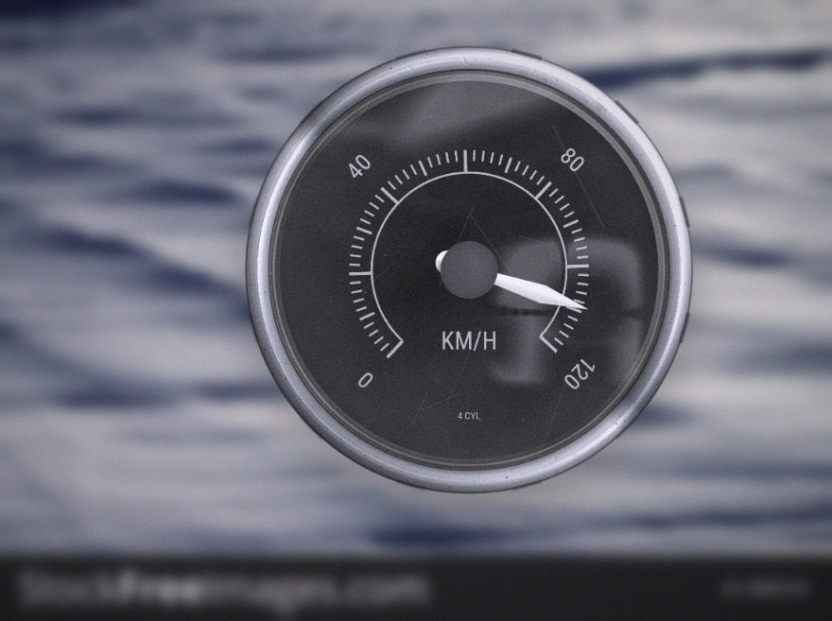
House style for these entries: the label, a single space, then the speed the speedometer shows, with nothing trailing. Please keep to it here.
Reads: 109 km/h
